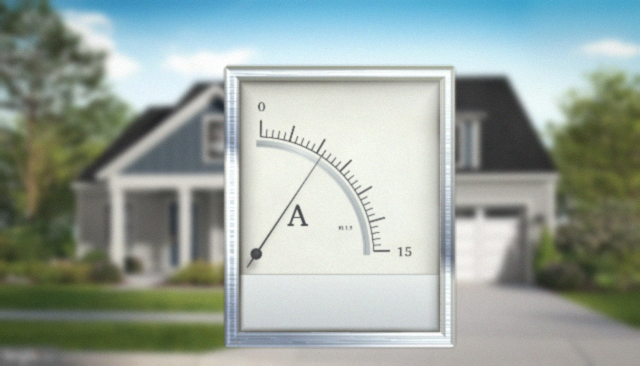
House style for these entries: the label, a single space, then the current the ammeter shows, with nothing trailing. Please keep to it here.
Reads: 5.5 A
